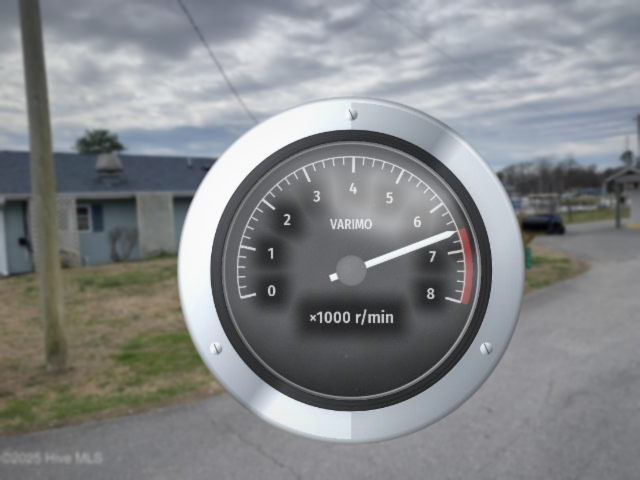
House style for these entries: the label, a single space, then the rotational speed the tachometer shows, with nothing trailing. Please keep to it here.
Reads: 6600 rpm
